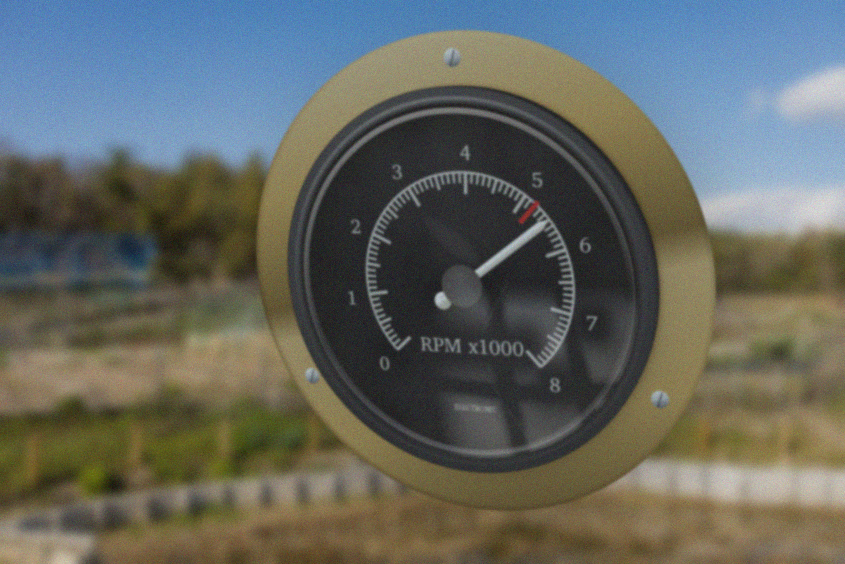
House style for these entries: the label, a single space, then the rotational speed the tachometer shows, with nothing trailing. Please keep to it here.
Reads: 5500 rpm
